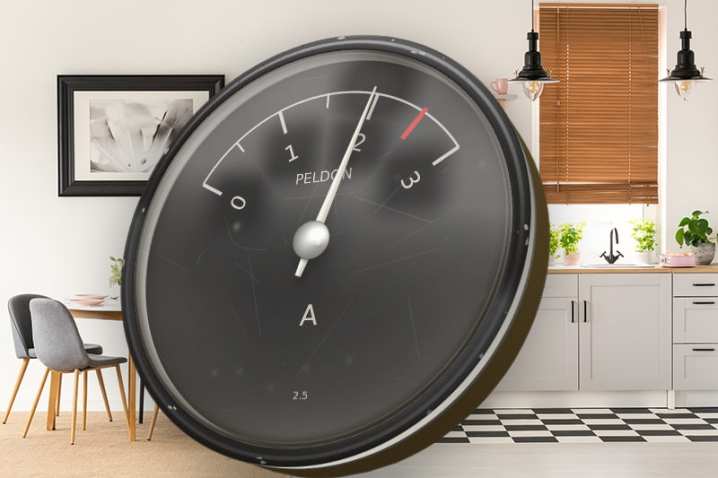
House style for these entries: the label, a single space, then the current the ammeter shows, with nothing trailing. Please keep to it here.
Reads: 2 A
